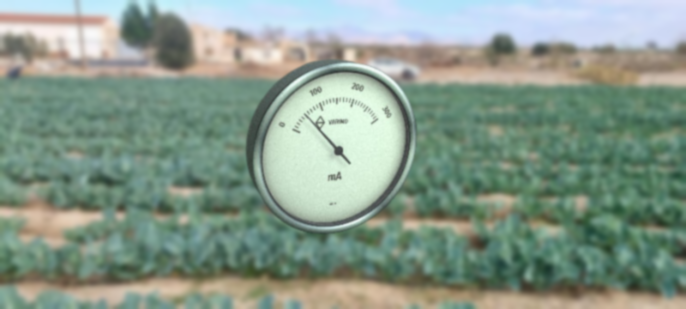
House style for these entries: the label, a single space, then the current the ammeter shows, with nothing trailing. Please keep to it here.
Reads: 50 mA
